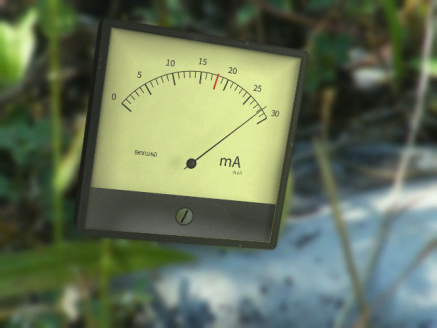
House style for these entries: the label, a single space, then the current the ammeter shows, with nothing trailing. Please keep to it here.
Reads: 28 mA
